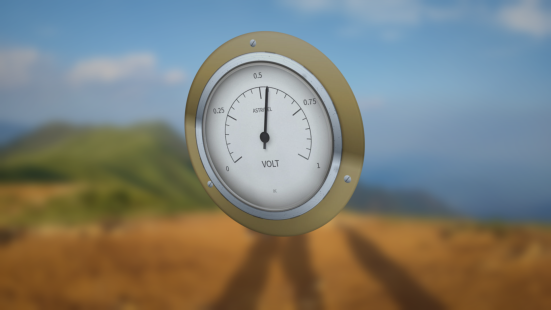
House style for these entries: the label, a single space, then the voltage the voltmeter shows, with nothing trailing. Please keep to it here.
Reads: 0.55 V
